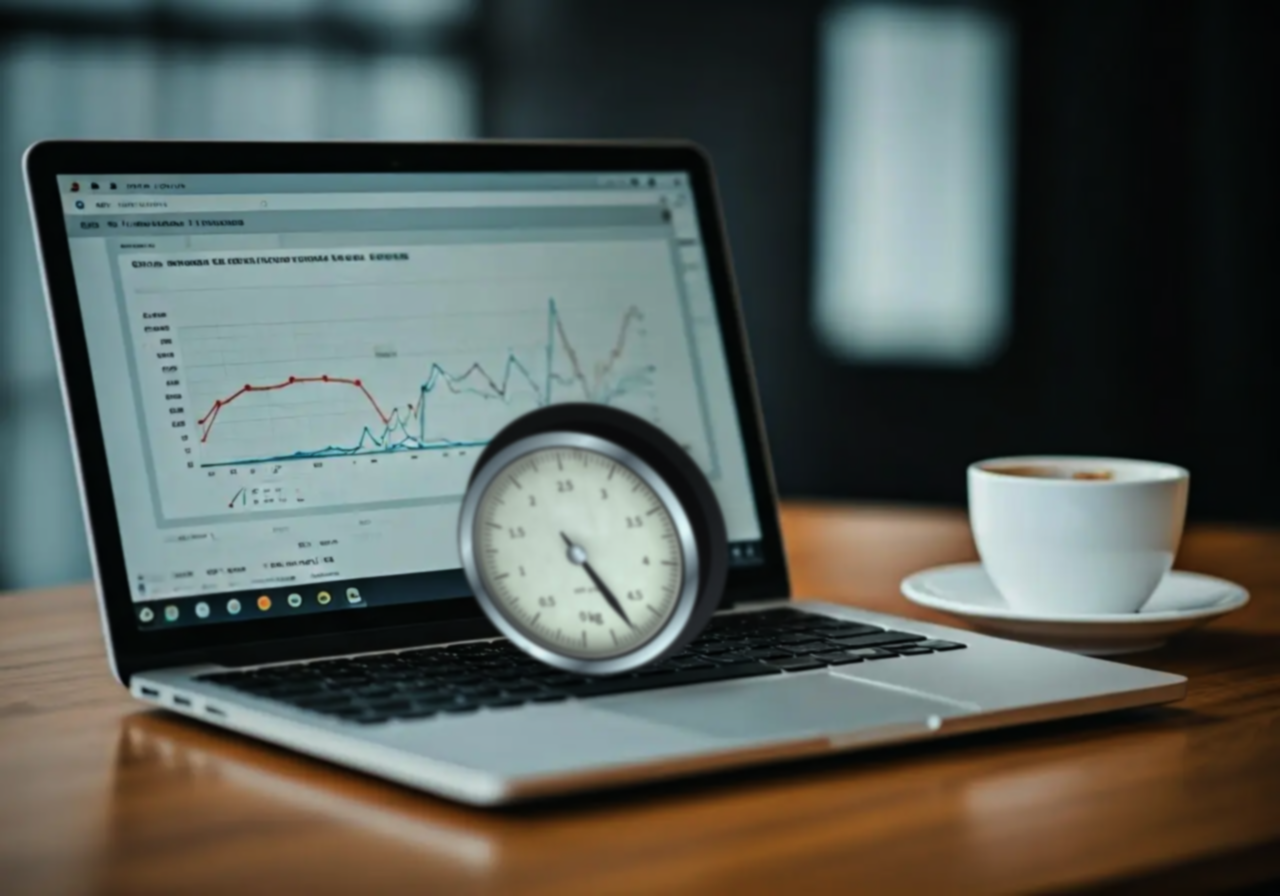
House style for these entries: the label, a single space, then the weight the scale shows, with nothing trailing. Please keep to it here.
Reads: 4.75 kg
